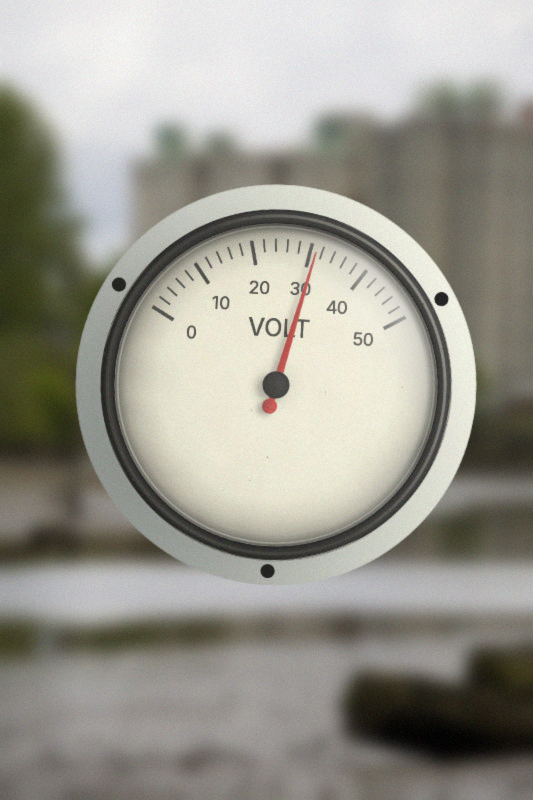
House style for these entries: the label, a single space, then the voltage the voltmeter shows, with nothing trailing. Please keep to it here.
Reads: 31 V
